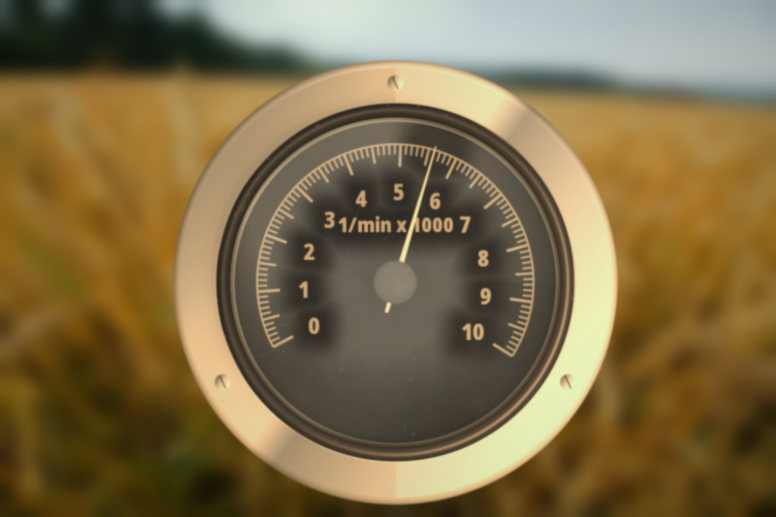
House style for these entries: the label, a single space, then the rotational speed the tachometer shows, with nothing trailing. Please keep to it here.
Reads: 5600 rpm
